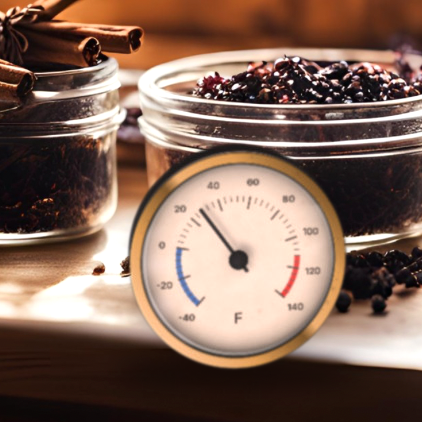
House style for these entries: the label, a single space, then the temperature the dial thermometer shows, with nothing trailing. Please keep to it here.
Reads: 28 °F
